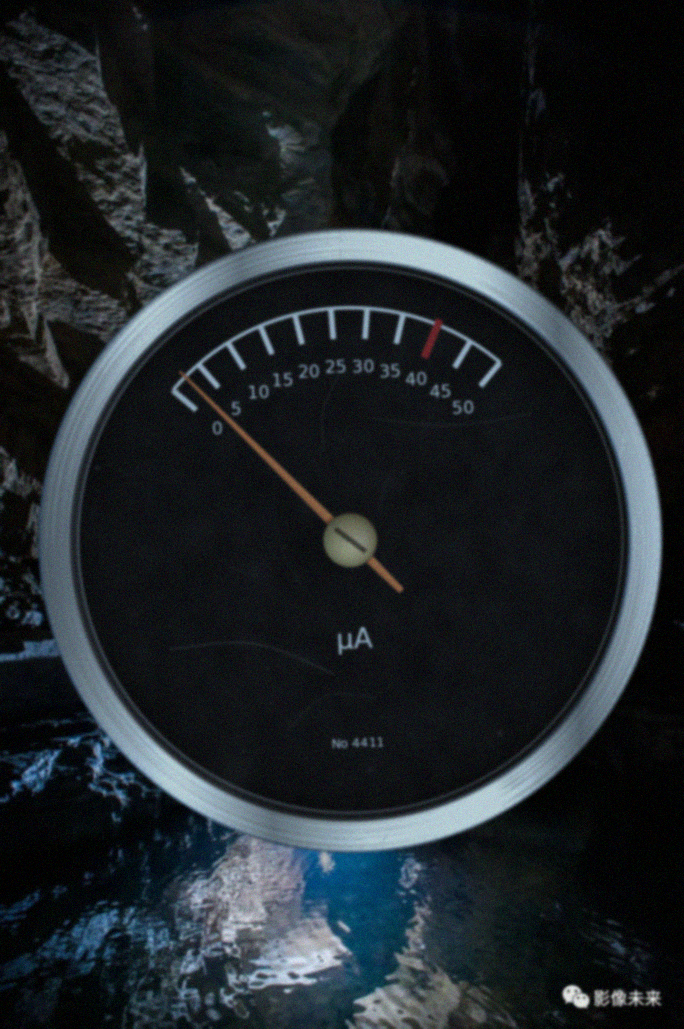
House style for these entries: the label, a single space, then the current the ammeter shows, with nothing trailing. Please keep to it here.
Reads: 2.5 µA
